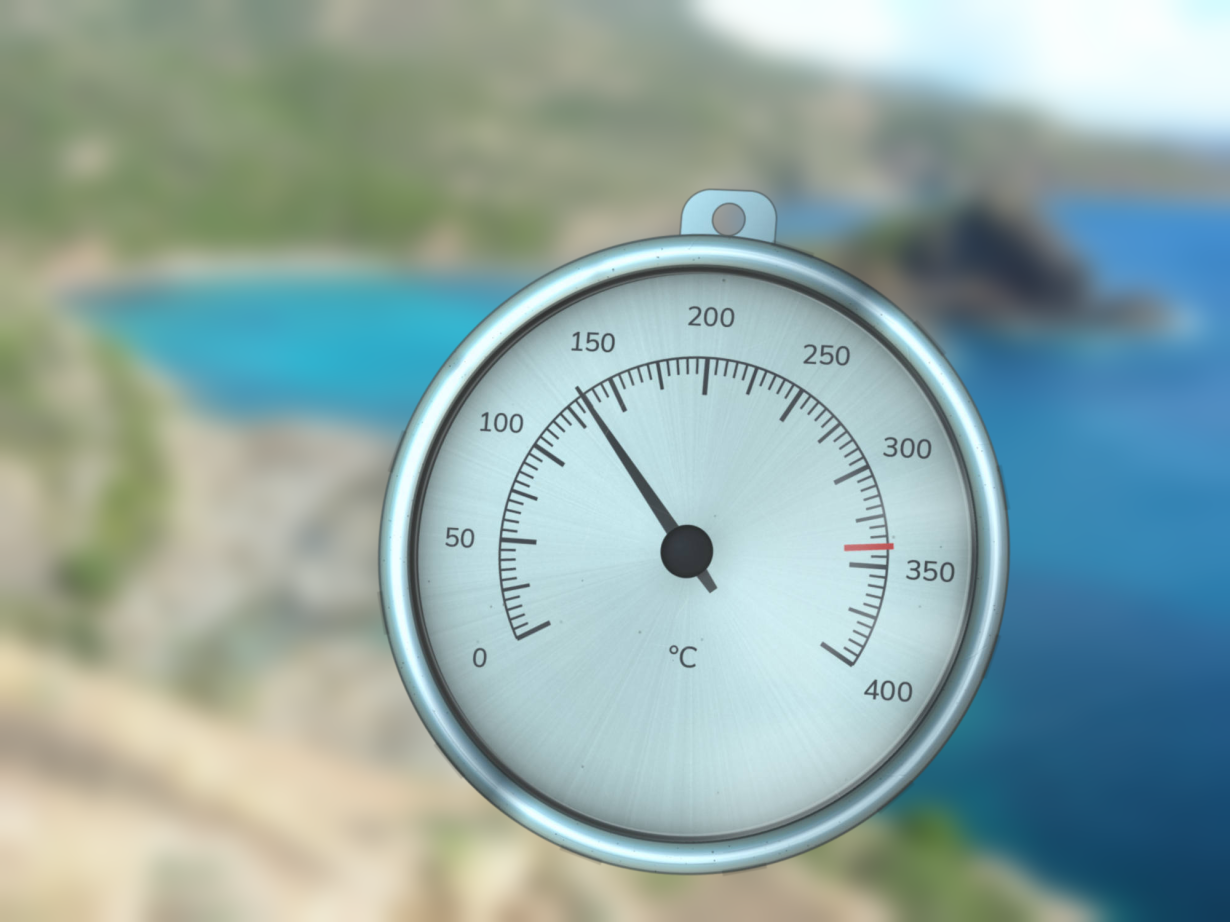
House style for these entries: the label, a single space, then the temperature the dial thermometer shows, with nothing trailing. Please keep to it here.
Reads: 135 °C
